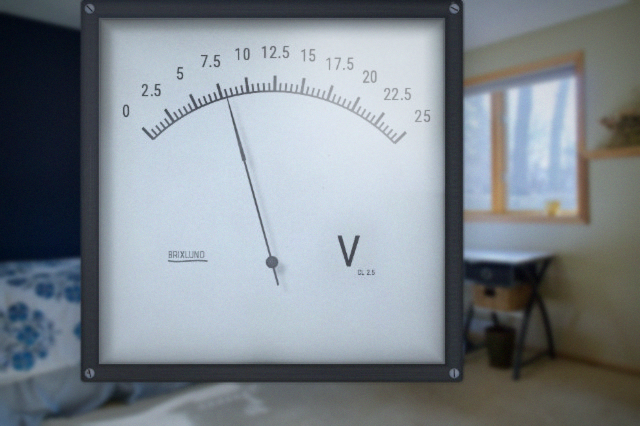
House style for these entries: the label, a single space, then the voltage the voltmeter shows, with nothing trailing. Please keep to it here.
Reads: 8 V
